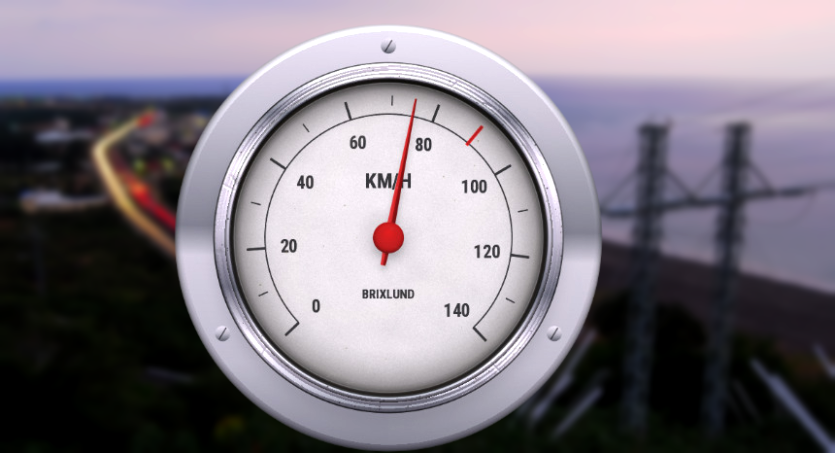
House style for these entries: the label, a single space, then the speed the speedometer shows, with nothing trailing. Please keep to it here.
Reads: 75 km/h
